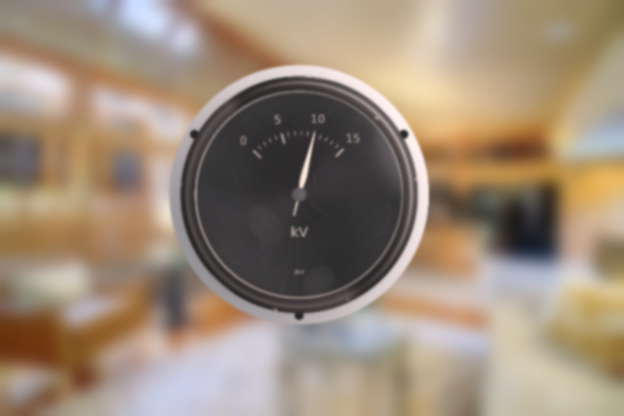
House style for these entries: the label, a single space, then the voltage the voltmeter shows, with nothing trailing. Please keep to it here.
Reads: 10 kV
